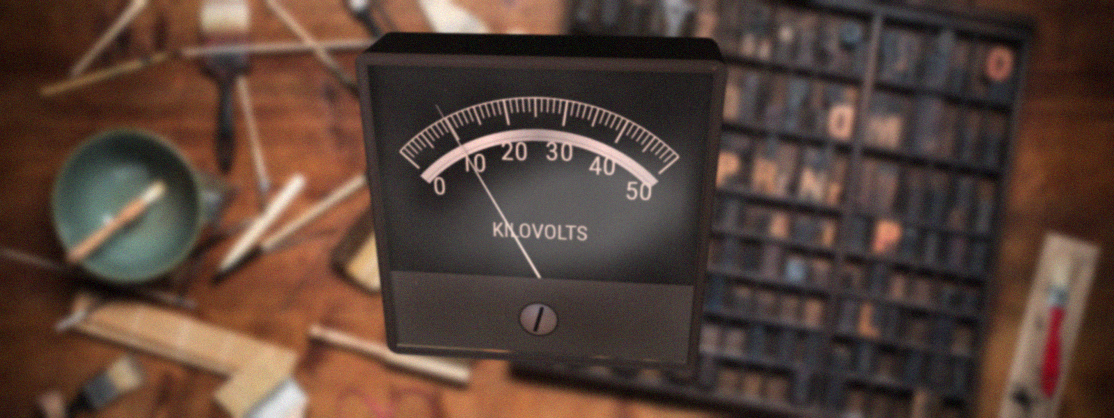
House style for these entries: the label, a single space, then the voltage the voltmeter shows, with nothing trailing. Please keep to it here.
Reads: 10 kV
